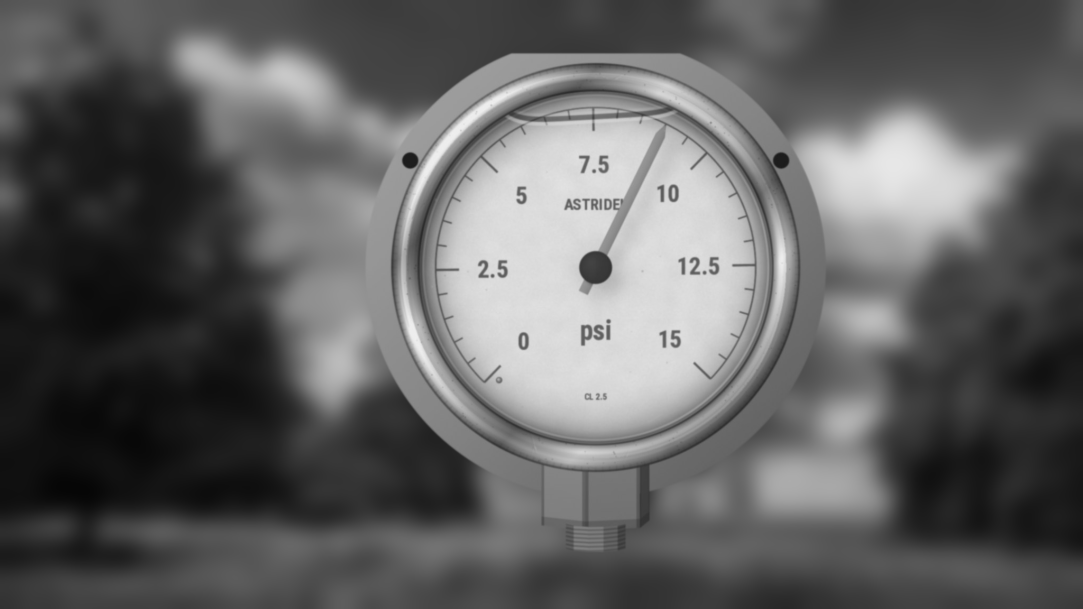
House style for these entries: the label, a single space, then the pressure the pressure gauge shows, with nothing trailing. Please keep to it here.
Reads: 9 psi
